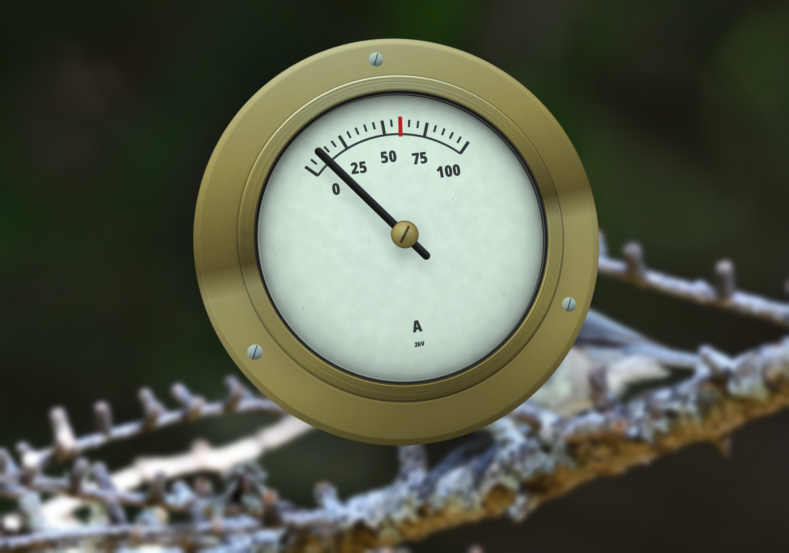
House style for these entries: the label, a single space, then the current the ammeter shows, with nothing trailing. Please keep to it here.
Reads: 10 A
